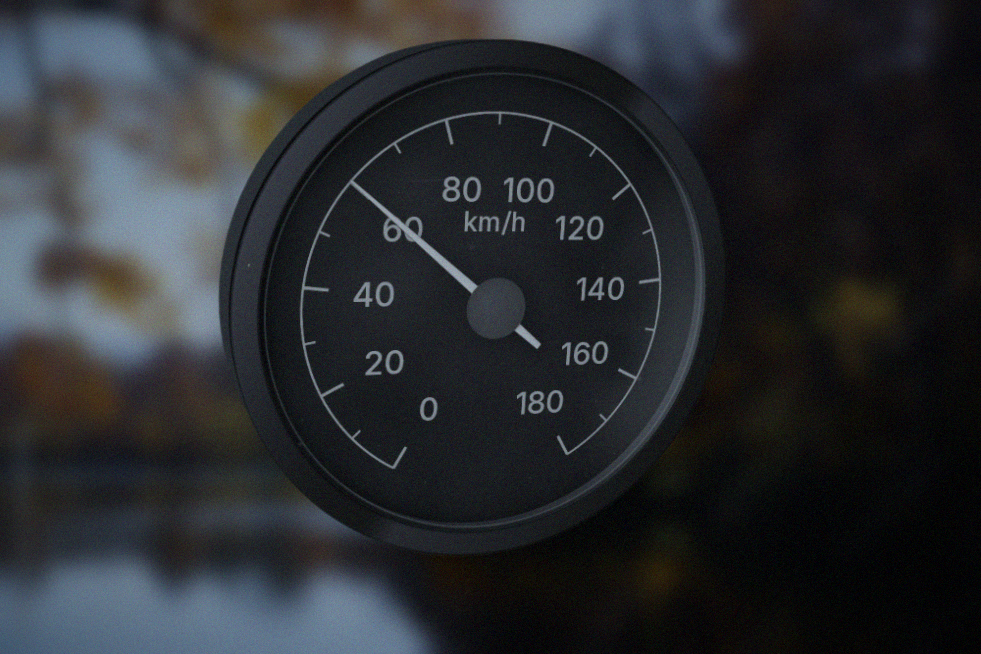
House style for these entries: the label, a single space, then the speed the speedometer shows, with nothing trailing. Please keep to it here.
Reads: 60 km/h
